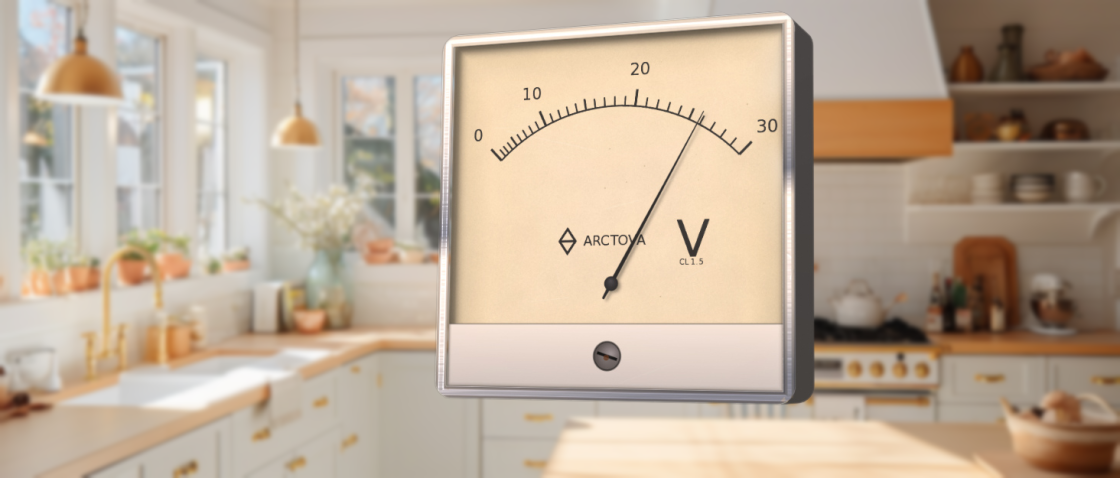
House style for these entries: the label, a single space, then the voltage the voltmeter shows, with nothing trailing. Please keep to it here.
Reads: 26 V
